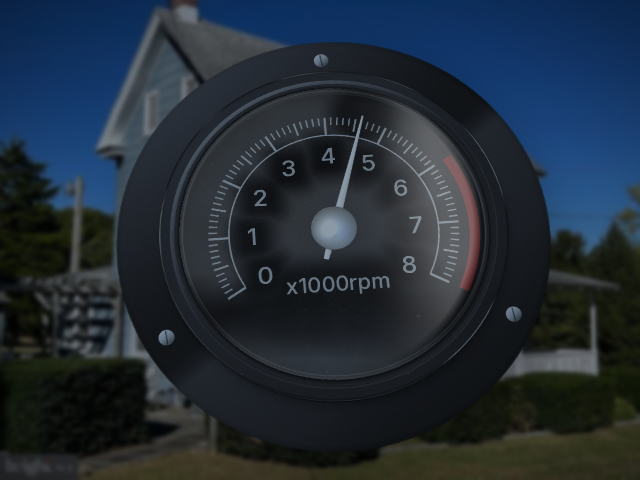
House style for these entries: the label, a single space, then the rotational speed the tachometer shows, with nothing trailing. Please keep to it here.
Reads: 4600 rpm
